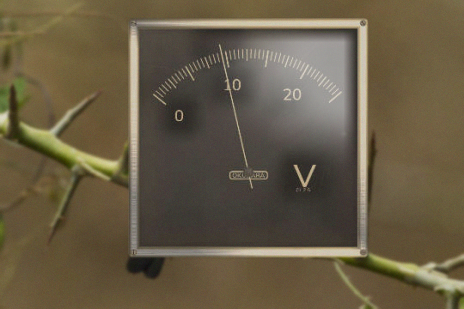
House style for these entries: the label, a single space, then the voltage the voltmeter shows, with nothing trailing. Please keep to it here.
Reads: 9.5 V
